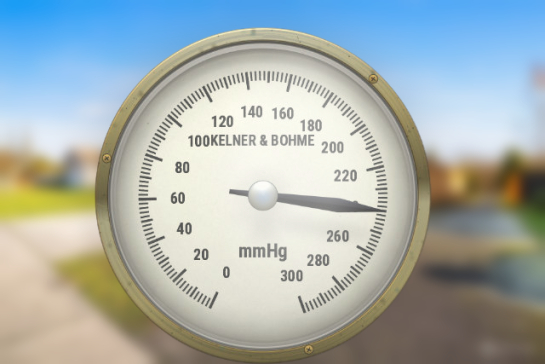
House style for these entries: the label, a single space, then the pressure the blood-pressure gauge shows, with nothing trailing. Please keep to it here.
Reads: 240 mmHg
